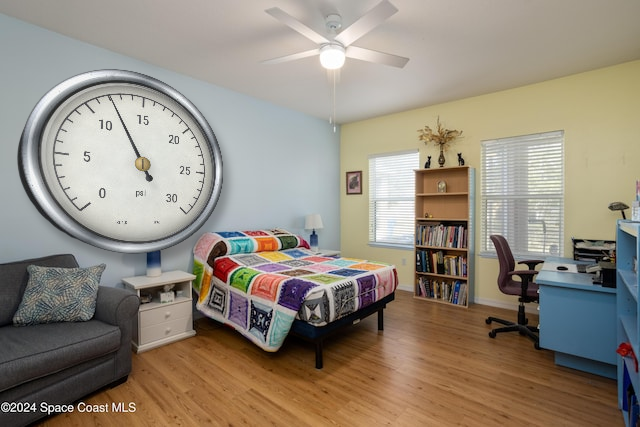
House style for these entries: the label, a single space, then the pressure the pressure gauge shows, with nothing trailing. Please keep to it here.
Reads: 12 psi
